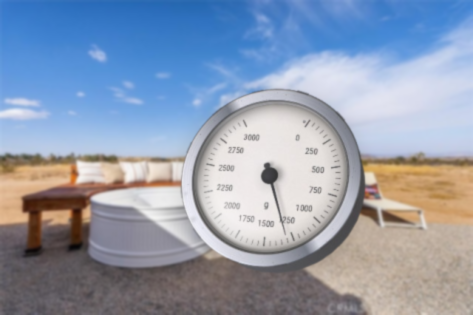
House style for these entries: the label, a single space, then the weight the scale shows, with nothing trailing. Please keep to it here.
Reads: 1300 g
